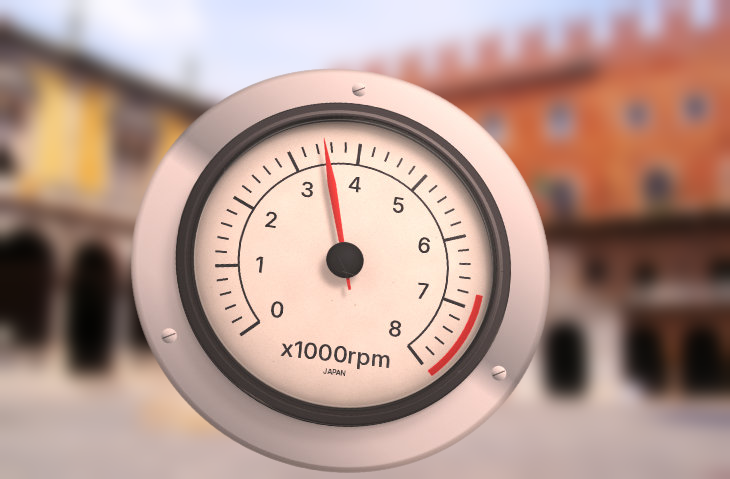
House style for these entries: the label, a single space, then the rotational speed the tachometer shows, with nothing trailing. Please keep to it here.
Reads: 3500 rpm
